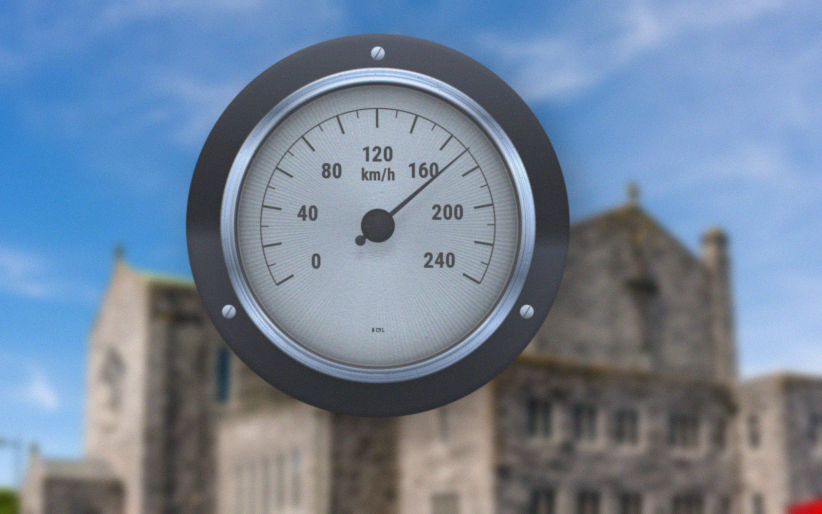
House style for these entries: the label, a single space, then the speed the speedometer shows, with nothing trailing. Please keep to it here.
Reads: 170 km/h
